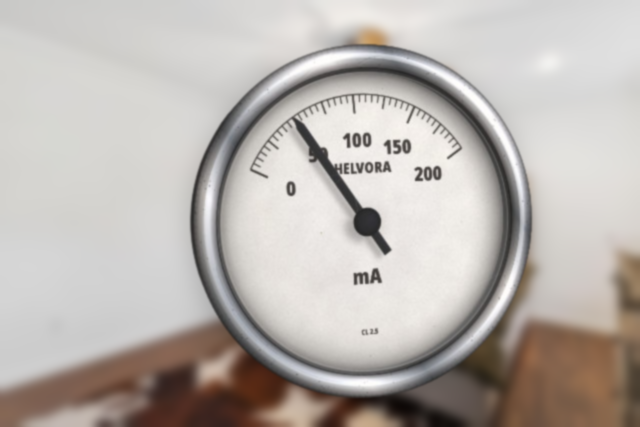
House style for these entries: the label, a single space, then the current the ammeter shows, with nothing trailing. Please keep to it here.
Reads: 50 mA
